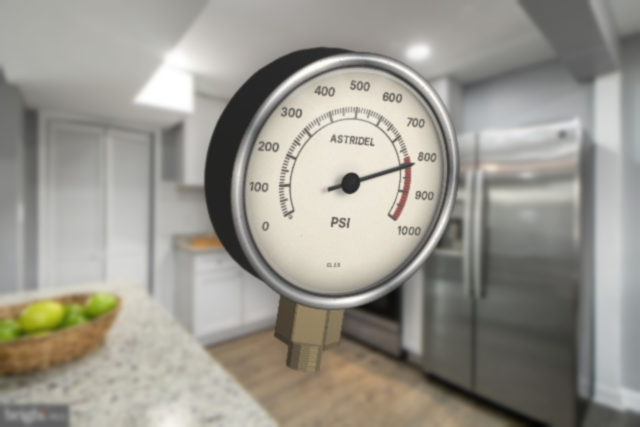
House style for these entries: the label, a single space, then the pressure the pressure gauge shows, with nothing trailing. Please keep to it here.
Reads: 800 psi
